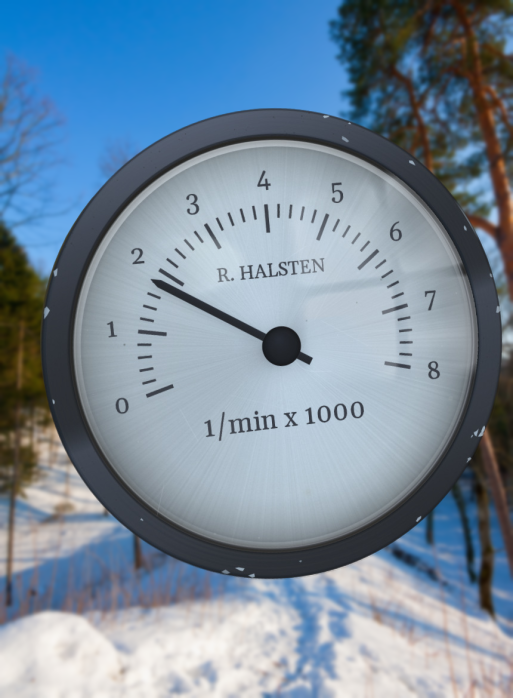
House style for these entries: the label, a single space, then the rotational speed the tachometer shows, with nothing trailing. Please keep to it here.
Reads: 1800 rpm
